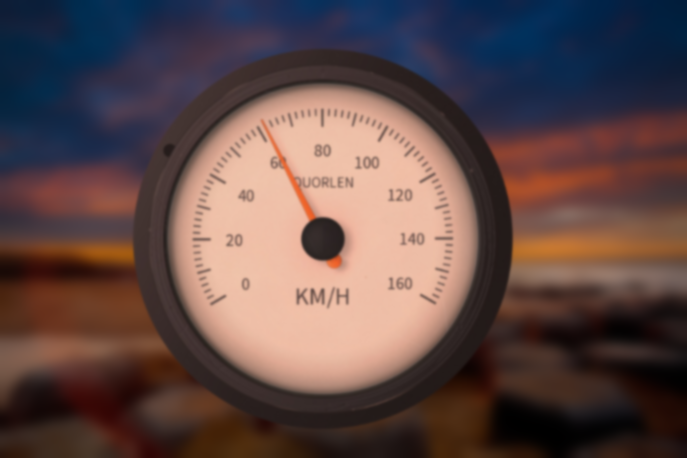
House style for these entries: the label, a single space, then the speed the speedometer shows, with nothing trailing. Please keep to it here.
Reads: 62 km/h
